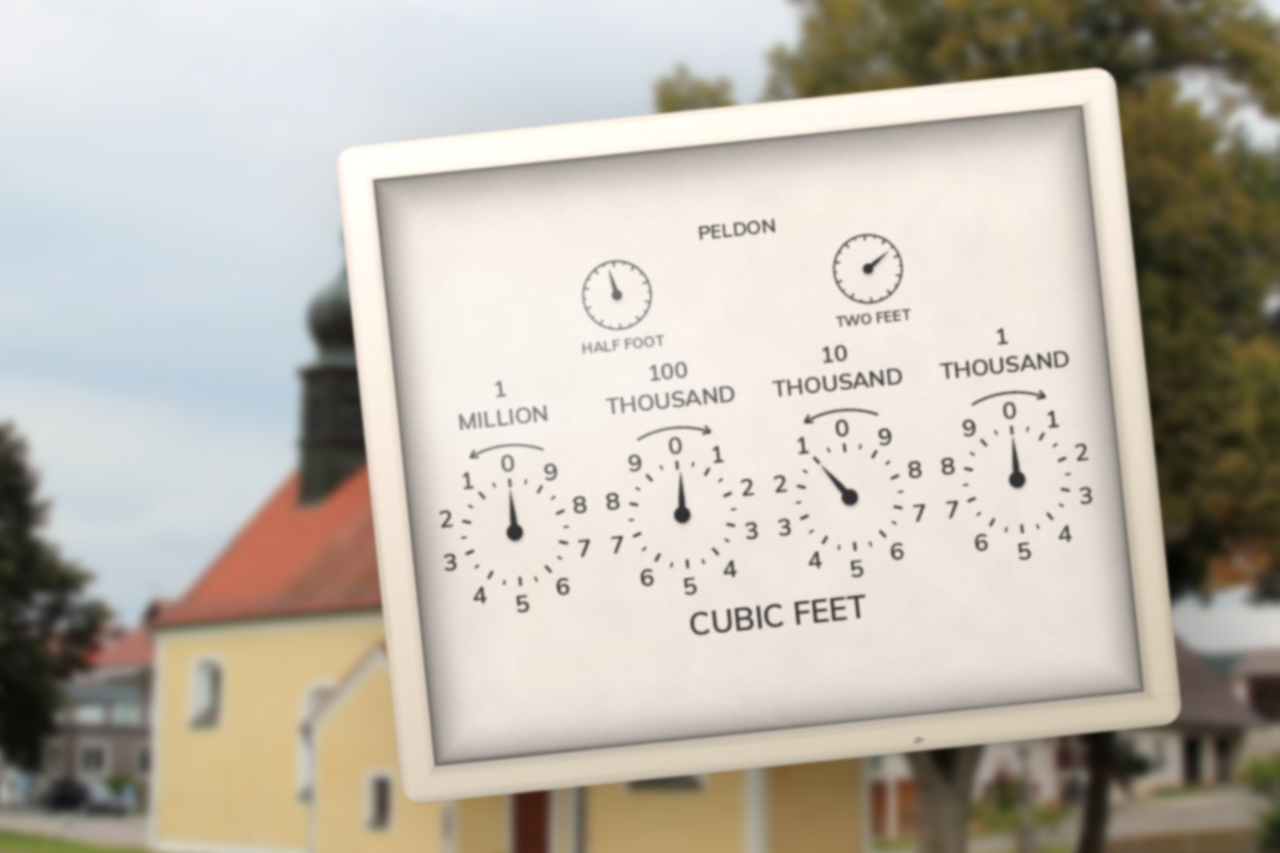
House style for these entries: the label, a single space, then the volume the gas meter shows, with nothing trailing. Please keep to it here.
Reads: 1000 ft³
